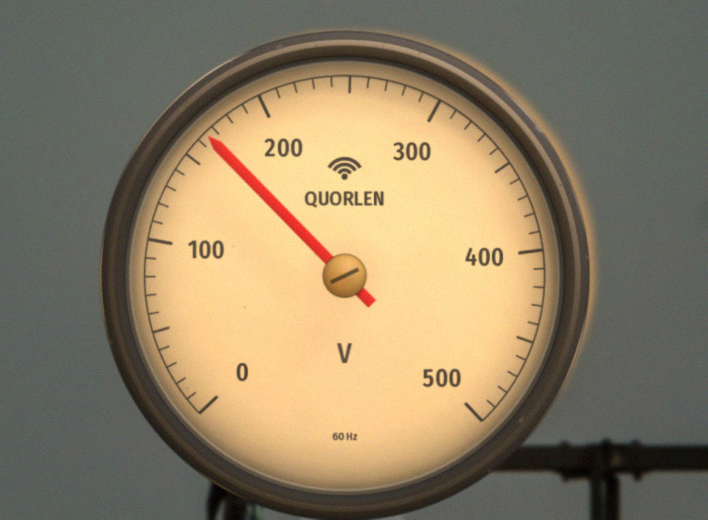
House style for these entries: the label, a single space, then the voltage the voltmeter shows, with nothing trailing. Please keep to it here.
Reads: 165 V
